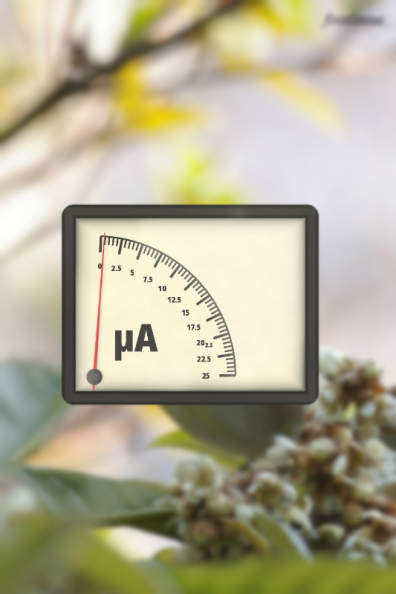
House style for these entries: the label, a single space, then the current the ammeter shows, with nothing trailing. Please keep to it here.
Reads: 0.5 µA
